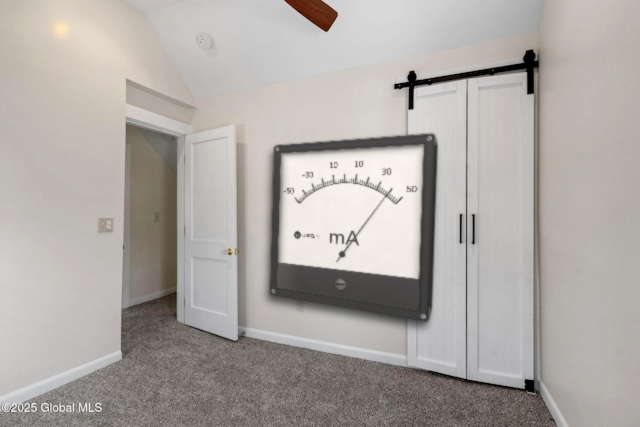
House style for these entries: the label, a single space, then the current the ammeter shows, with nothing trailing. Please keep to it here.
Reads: 40 mA
